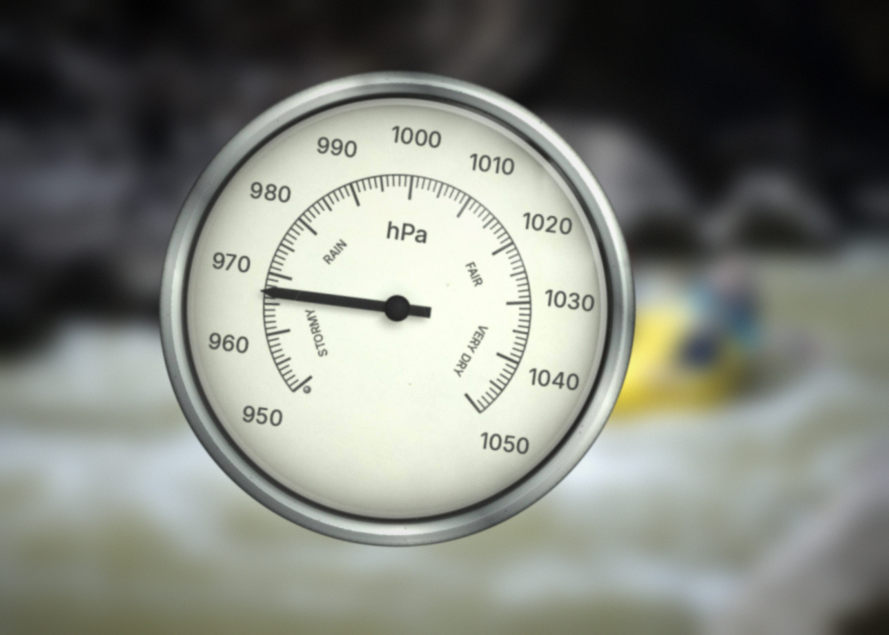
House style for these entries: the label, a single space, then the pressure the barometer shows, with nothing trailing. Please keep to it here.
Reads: 967 hPa
